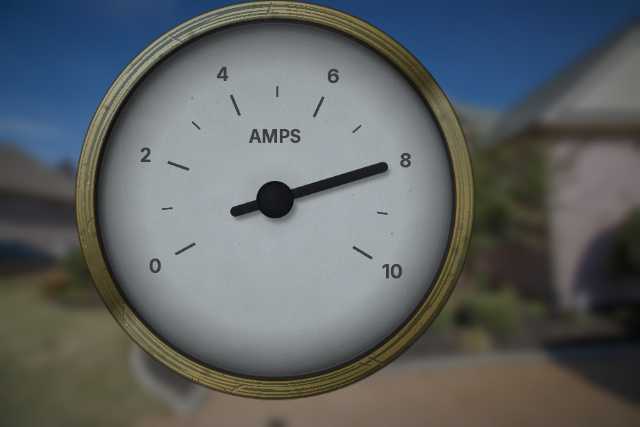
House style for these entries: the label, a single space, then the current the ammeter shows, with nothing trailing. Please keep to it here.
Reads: 8 A
